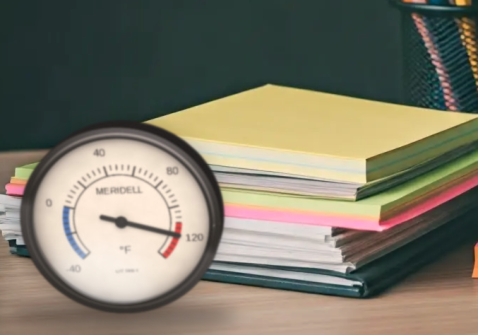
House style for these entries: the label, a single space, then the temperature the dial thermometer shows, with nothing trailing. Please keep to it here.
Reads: 120 °F
